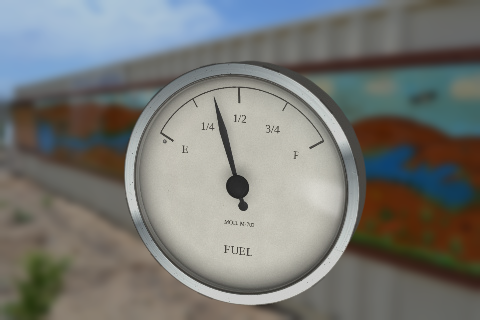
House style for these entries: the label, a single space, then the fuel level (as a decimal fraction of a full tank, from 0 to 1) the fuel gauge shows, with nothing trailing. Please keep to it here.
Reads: 0.375
